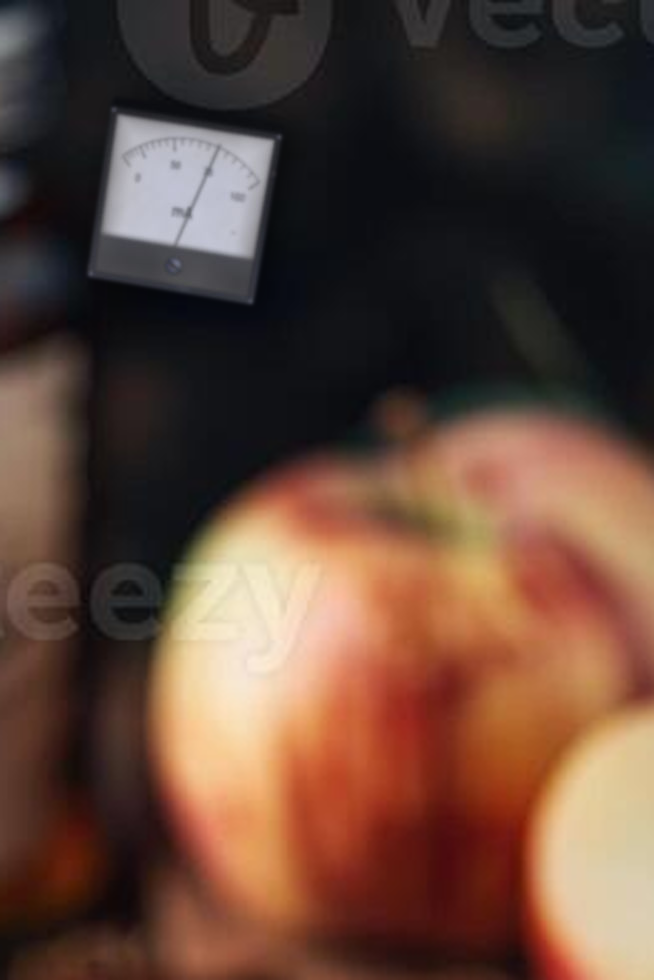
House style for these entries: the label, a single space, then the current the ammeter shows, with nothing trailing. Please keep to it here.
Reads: 75 mA
